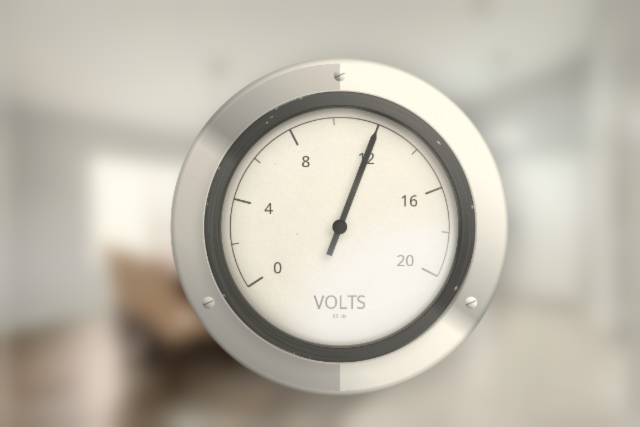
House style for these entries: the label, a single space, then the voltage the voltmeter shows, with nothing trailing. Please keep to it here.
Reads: 12 V
